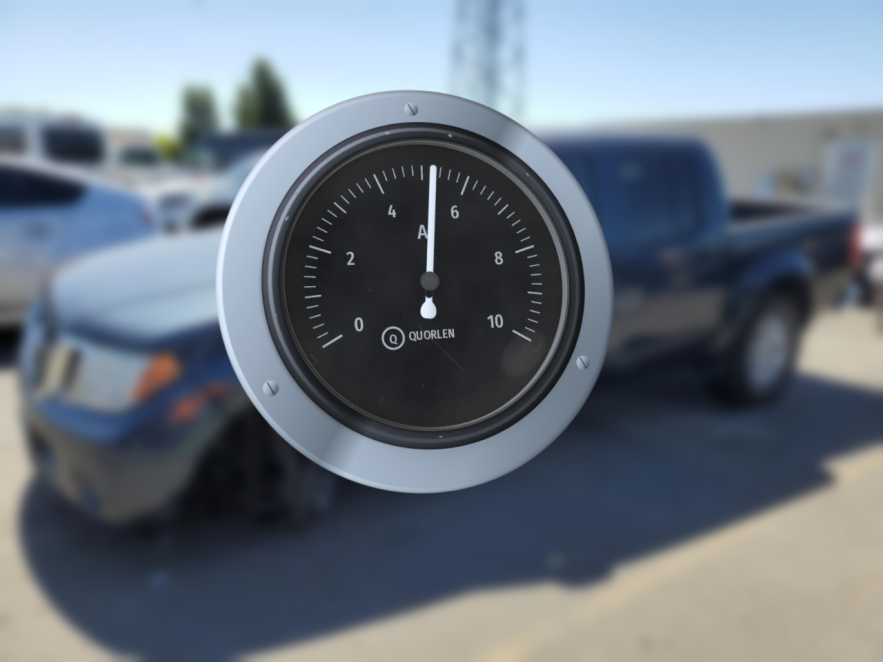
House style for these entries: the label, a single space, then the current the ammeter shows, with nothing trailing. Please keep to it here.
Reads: 5.2 A
